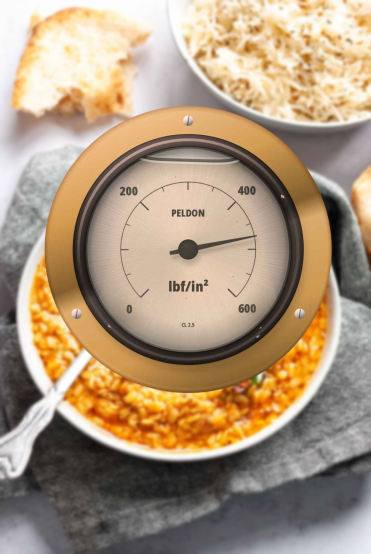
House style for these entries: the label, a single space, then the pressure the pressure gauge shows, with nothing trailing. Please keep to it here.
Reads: 475 psi
